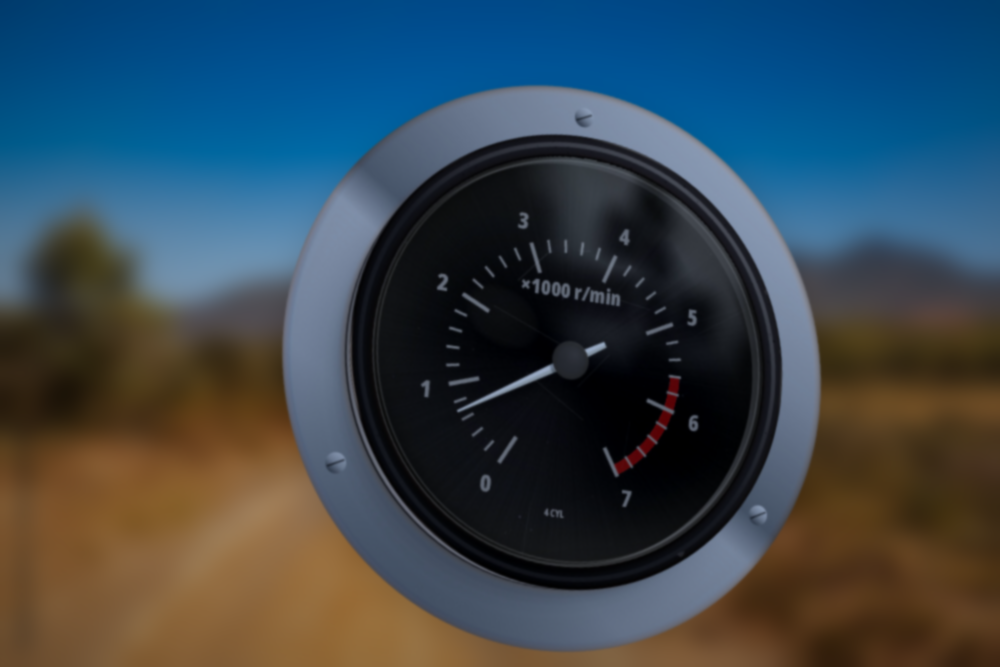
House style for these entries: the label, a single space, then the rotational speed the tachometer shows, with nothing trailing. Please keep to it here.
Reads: 700 rpm
